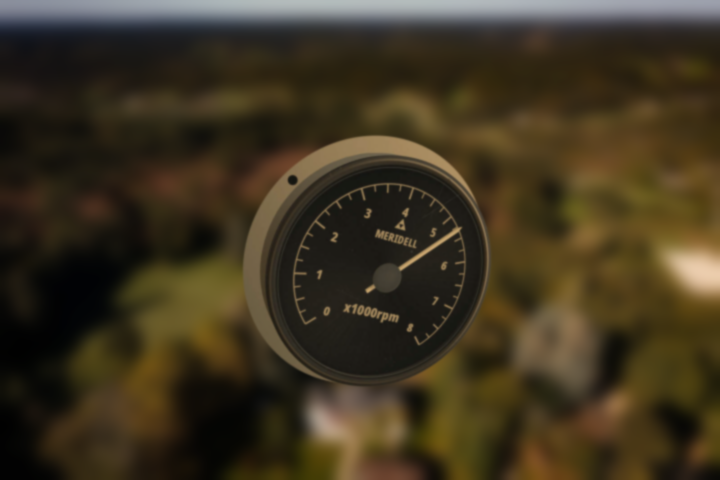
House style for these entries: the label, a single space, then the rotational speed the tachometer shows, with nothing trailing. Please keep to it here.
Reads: 5250 rpm
